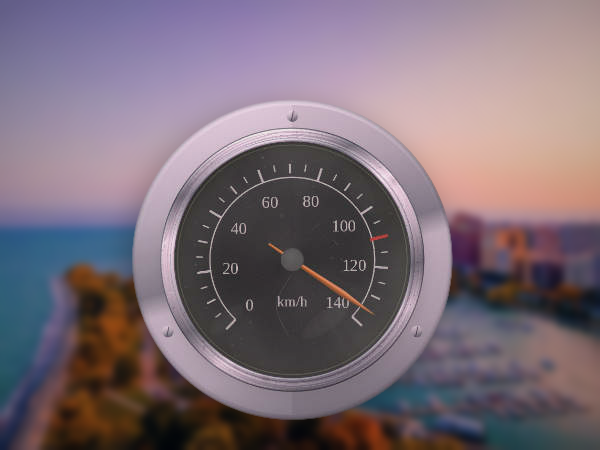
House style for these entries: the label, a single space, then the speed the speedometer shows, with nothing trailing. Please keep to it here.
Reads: 135 km/h
